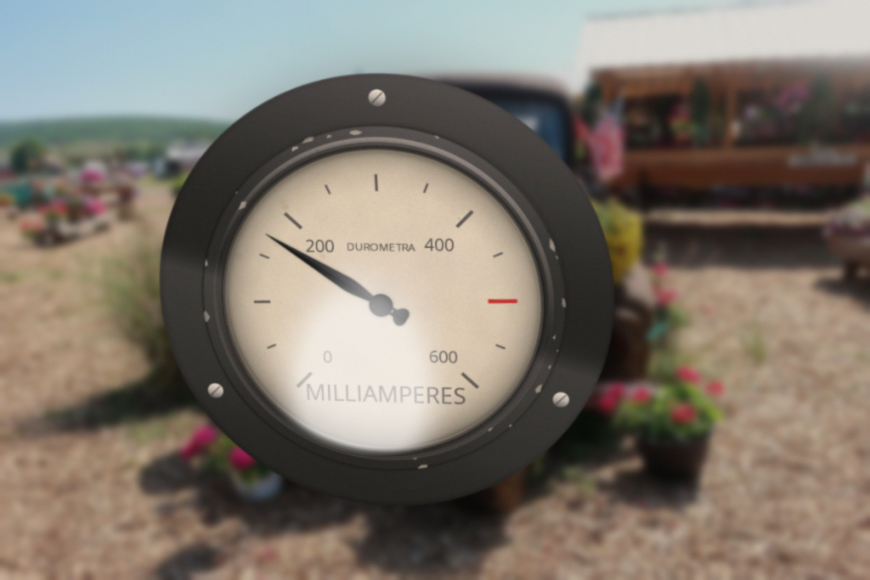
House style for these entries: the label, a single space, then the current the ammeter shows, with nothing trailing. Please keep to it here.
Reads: 175 mA
